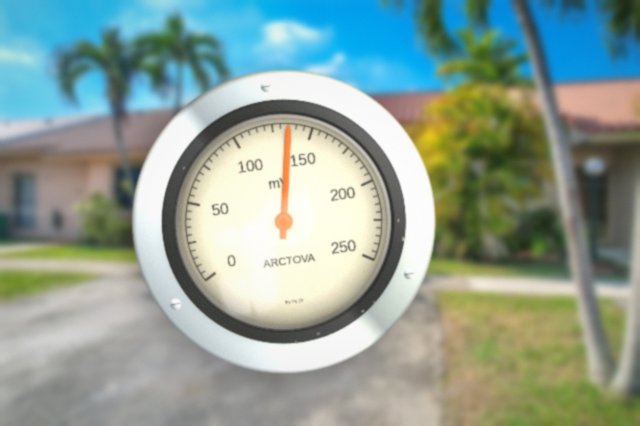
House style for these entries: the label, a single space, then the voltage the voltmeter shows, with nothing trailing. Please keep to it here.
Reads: 135 mV
